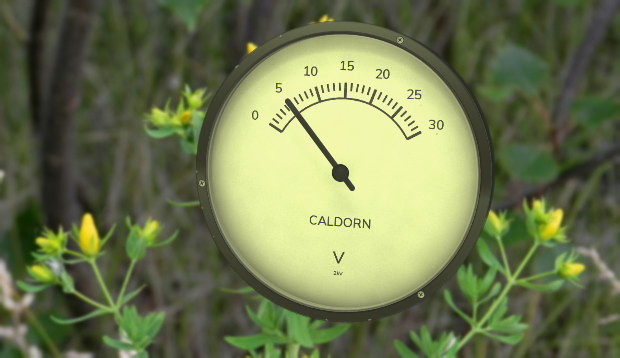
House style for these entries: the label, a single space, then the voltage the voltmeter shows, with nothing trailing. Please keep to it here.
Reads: 5 V
